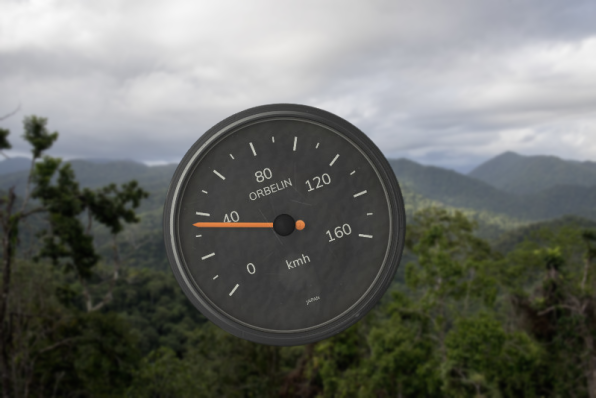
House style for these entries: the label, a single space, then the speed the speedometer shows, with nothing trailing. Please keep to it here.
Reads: 35 km/h
